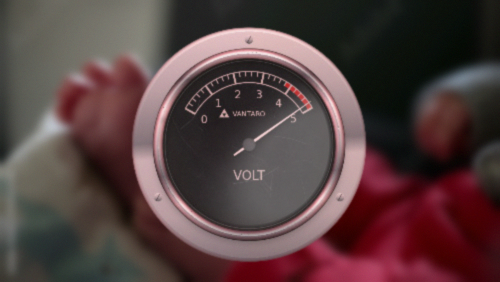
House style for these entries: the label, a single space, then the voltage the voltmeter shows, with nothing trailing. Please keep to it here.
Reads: 4.8 V
